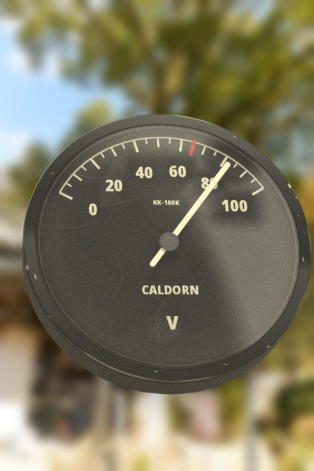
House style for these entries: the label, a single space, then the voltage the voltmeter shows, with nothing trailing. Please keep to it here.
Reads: 82.5 V
